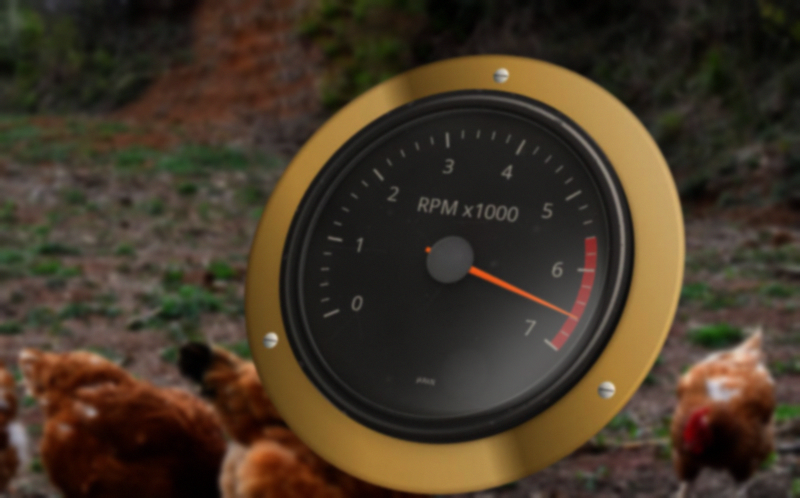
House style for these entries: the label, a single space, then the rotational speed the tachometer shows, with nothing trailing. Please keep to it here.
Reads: 6600 rpm
